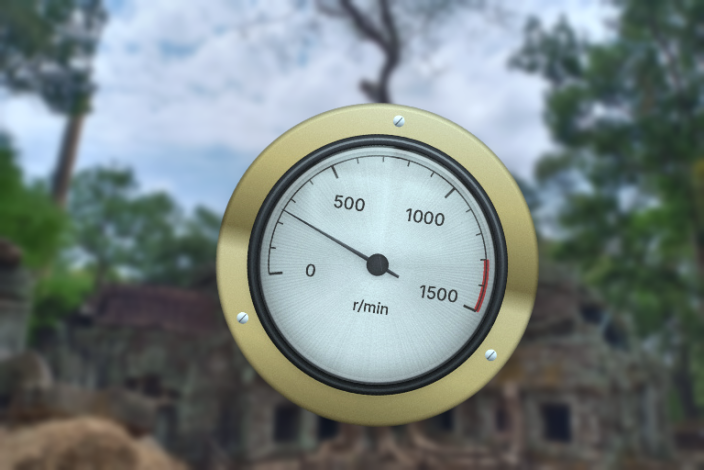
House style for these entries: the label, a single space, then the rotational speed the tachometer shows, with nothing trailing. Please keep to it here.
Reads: 250 rpm
